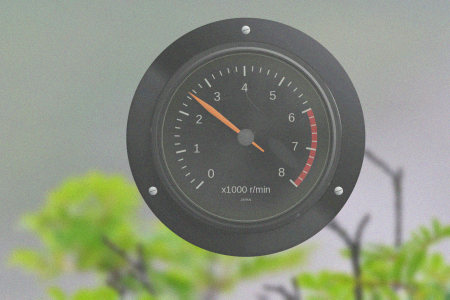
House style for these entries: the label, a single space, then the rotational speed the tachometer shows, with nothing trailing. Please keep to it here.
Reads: 2500 rpm
